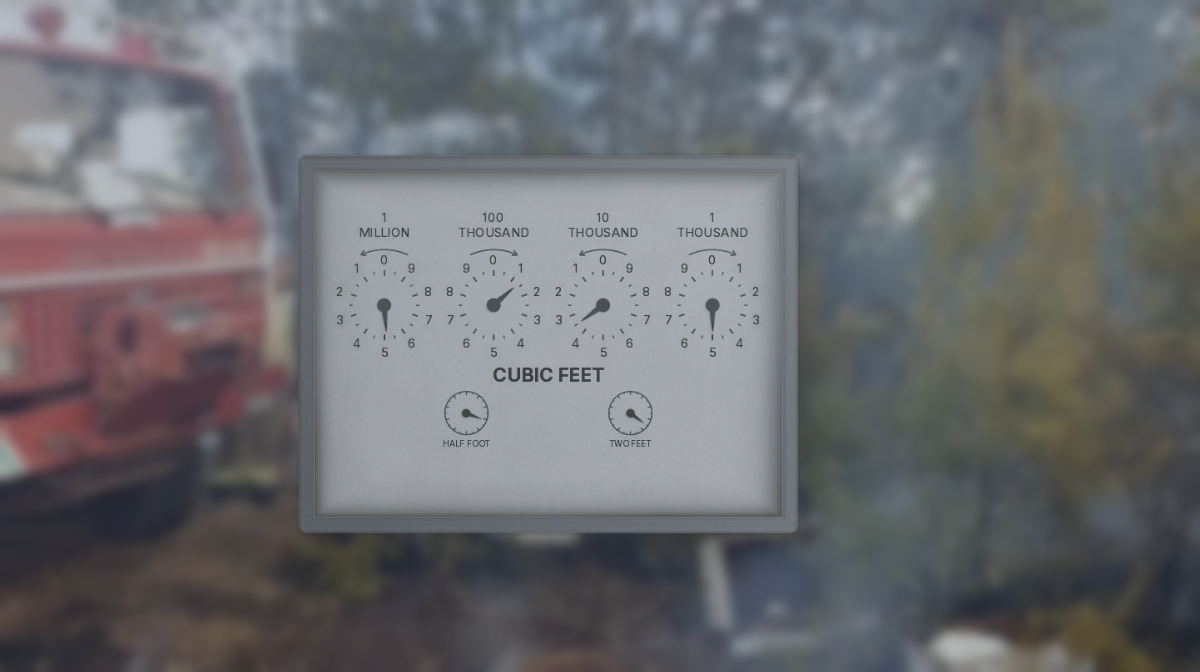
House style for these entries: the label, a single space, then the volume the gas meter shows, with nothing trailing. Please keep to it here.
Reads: 513500 ft³
